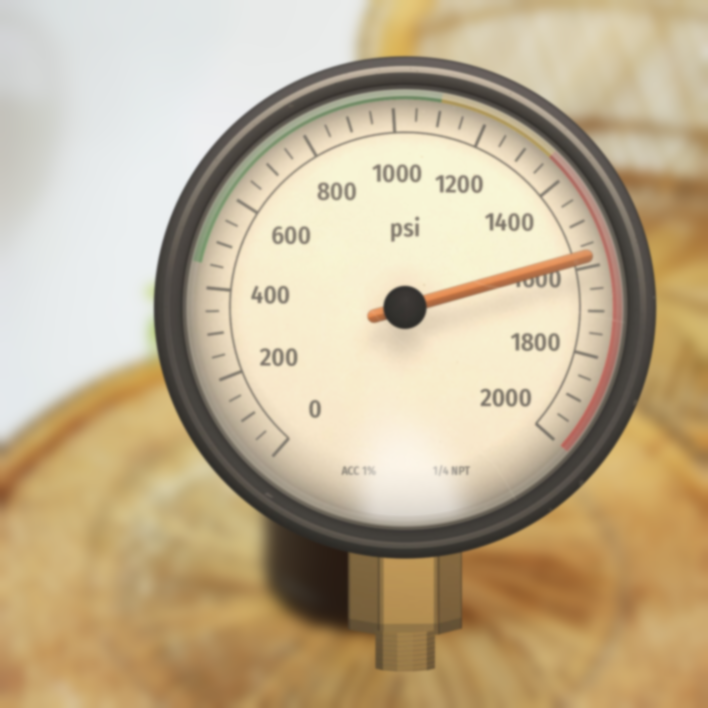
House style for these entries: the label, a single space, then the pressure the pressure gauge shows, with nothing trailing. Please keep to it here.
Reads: 1575 psi
